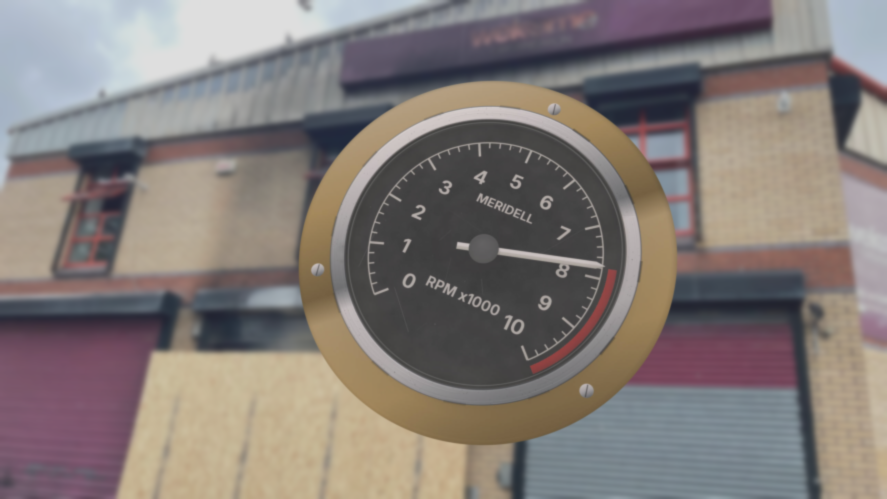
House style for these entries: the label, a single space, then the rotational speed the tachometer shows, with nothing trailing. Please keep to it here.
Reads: 7800 rpm
